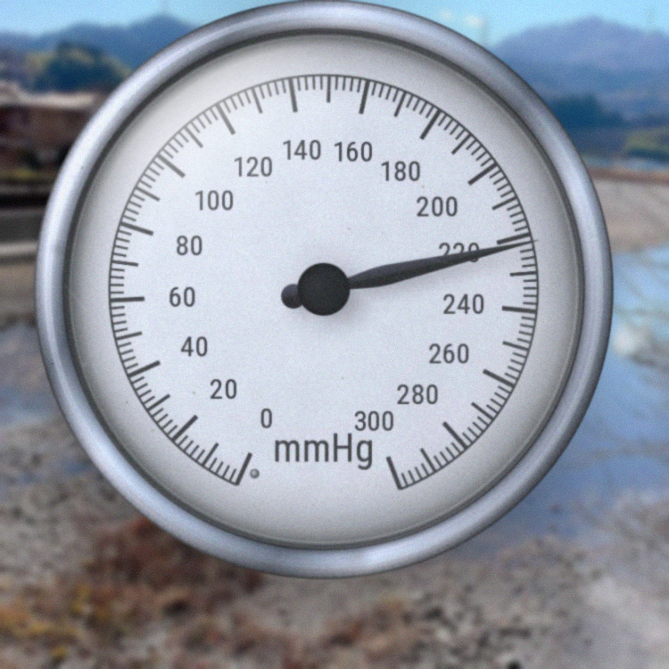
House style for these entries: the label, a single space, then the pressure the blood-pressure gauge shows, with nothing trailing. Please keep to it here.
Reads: 222 mmHg
